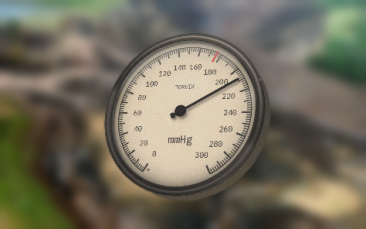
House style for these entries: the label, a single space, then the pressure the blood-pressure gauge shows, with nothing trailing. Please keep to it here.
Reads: 210 mmHg
